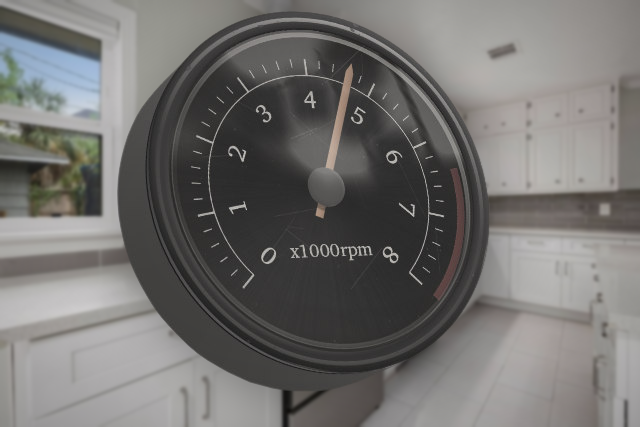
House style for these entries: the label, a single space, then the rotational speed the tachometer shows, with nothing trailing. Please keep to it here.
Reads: 4600 rpm
